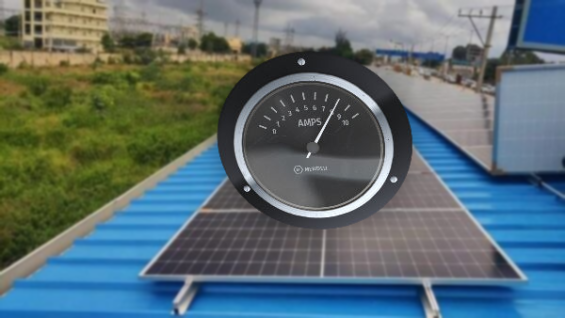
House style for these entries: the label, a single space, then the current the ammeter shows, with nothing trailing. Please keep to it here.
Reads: 8 A
